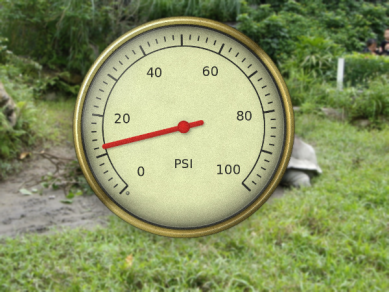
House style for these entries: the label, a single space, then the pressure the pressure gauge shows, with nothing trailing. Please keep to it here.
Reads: 12 psi
